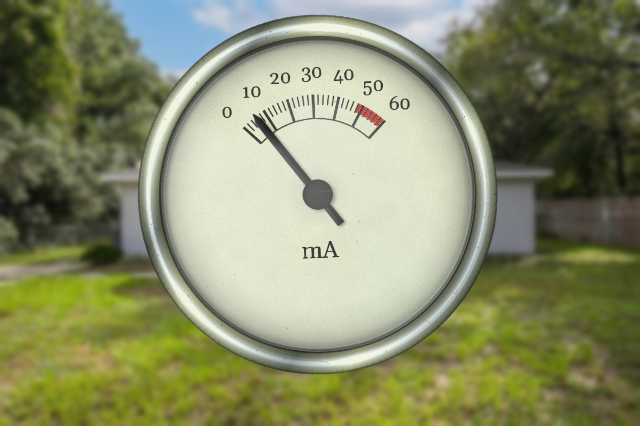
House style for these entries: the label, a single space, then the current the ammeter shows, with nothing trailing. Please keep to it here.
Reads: 6 mA
